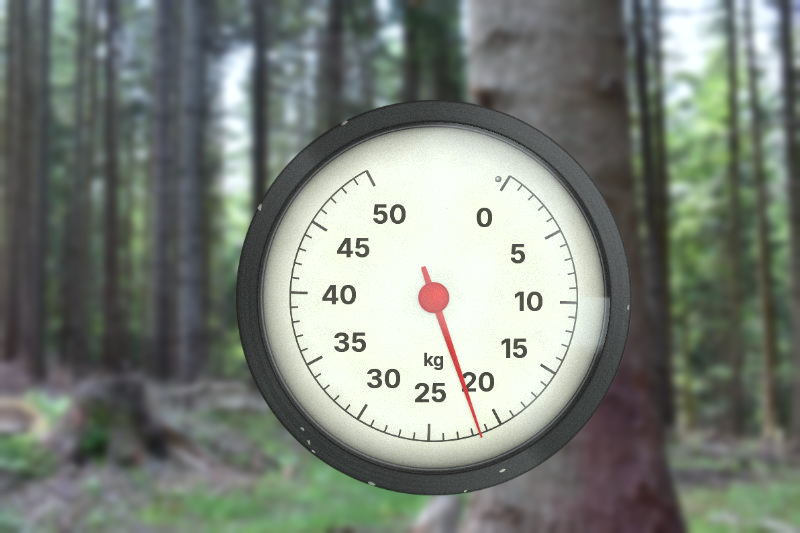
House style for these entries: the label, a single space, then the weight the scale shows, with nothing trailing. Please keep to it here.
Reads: 21.5 kg
